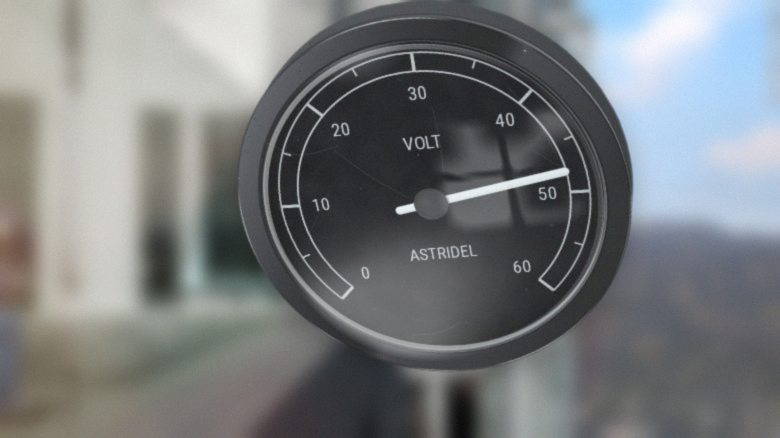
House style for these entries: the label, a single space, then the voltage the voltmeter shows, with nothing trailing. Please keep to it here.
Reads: 47.5 V
